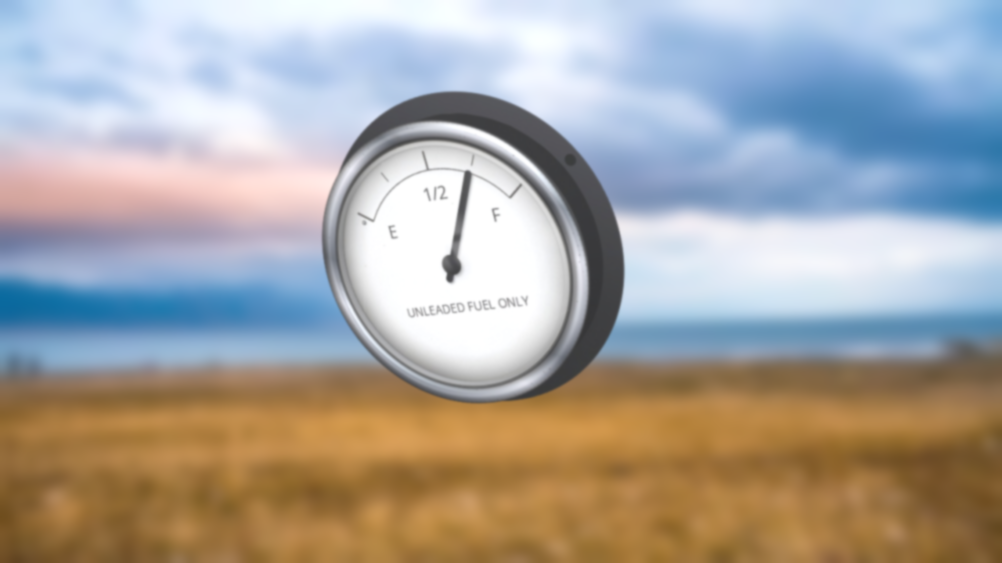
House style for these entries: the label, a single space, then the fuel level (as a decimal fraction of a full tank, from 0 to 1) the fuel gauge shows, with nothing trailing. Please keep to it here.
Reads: 0.75
